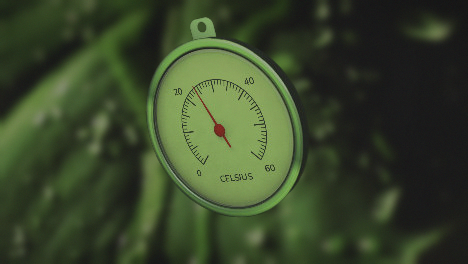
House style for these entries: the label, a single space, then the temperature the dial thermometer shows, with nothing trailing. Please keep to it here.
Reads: 25 °C
